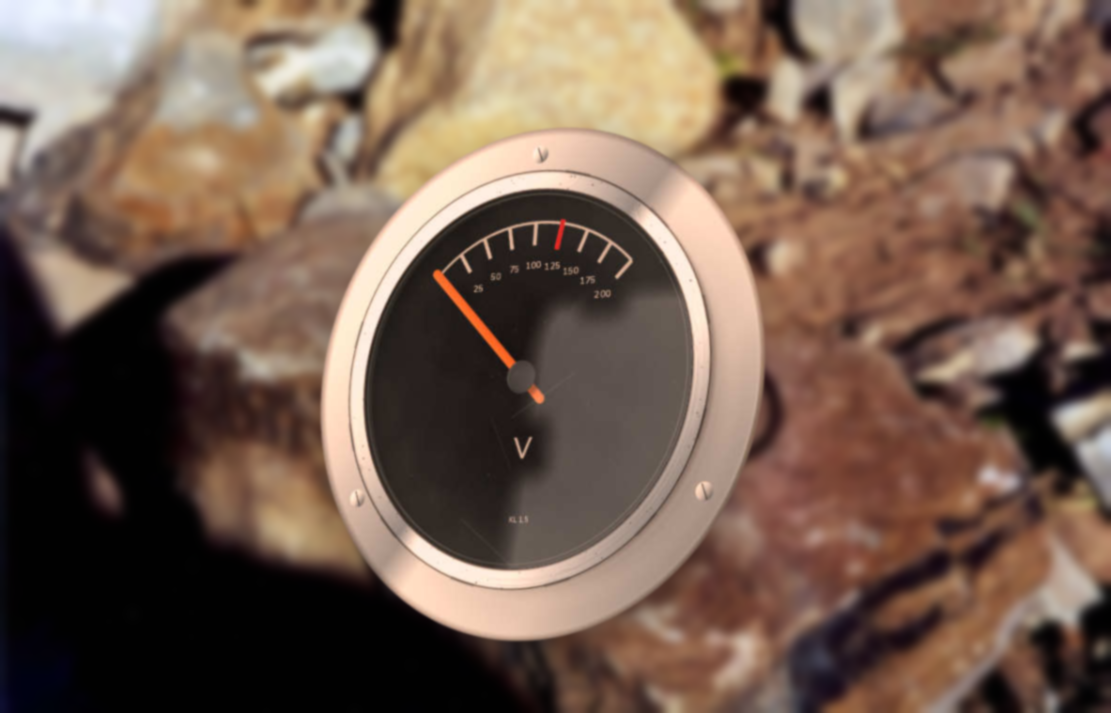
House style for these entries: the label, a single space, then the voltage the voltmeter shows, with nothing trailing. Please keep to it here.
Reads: 0 V
